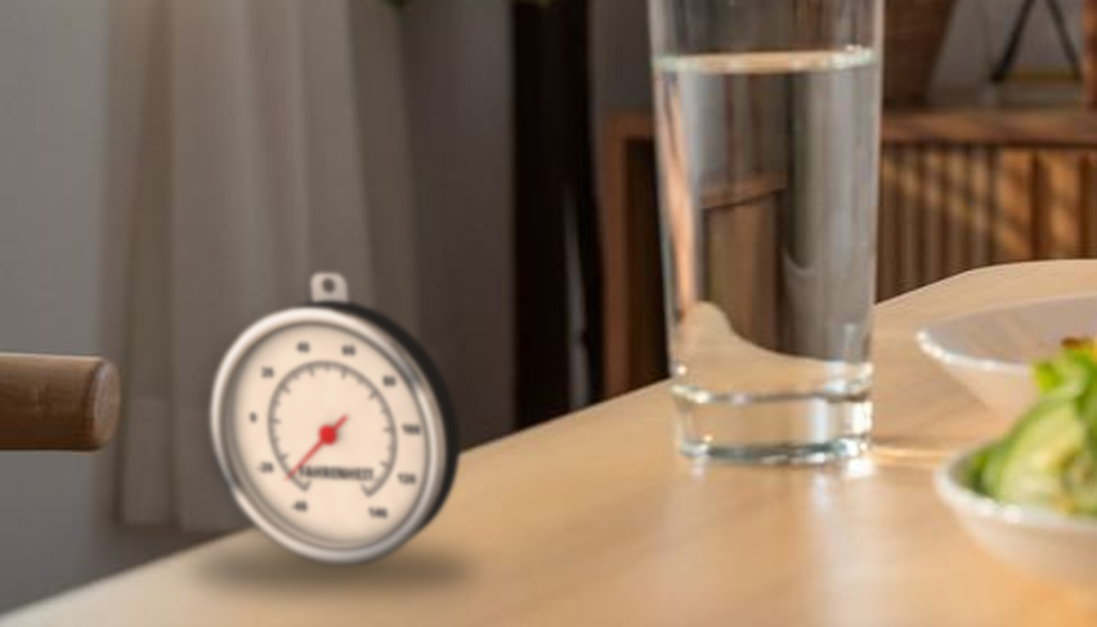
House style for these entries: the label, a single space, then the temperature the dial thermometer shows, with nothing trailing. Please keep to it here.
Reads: -30 °F
